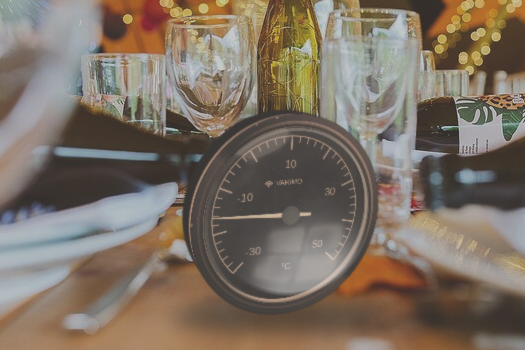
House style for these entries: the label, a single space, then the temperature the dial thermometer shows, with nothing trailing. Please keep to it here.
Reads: -16 °C
